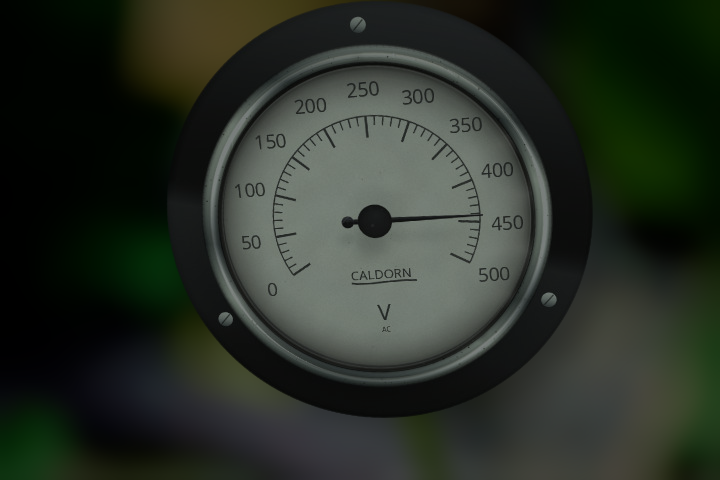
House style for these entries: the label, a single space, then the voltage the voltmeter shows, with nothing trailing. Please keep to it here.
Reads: 440 V
